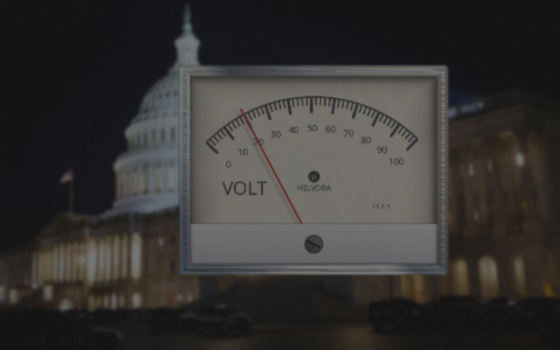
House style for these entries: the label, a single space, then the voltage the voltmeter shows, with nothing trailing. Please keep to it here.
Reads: 20 V
